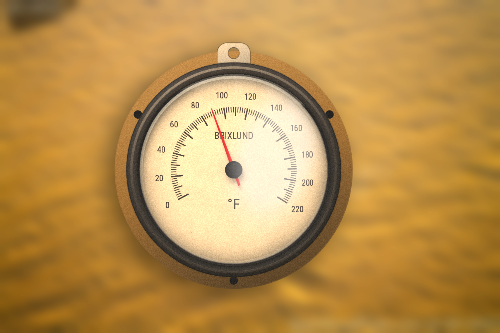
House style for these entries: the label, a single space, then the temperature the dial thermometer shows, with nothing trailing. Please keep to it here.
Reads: 90 °F
